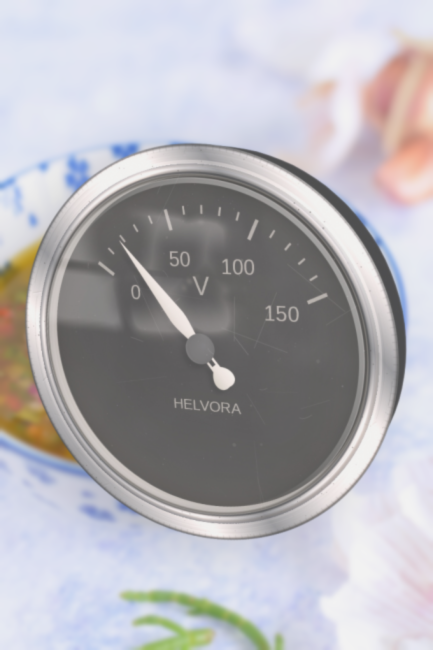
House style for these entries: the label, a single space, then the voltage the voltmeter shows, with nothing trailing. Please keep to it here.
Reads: 20 V
